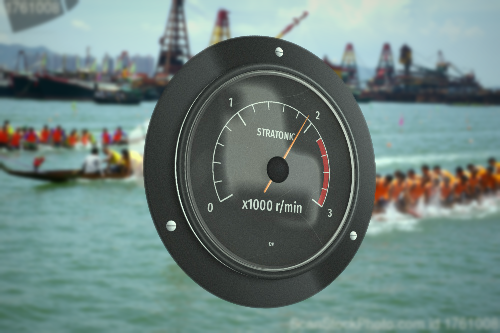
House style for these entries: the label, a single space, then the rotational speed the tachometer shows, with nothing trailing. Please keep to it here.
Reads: 1900 rpm
